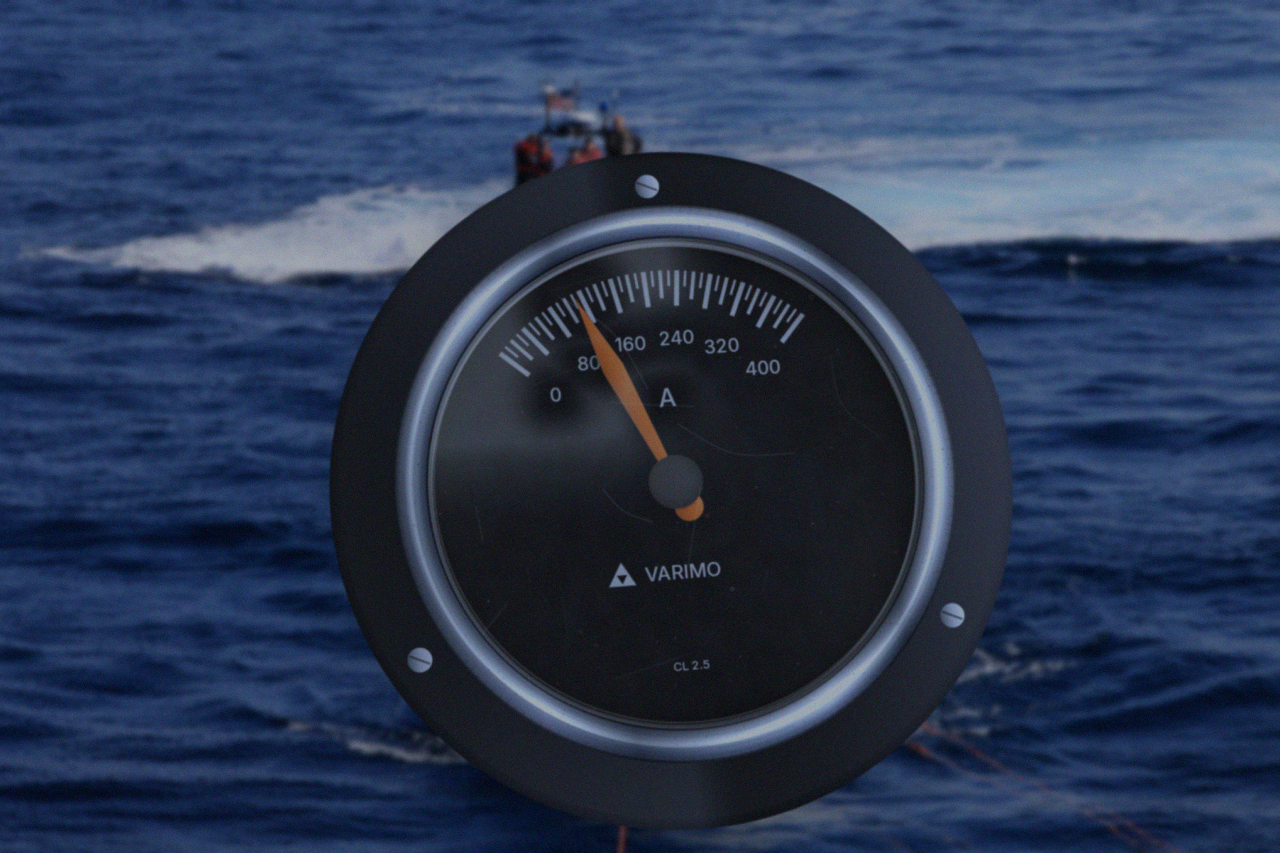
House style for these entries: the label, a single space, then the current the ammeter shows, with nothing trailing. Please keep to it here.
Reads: 110 A
